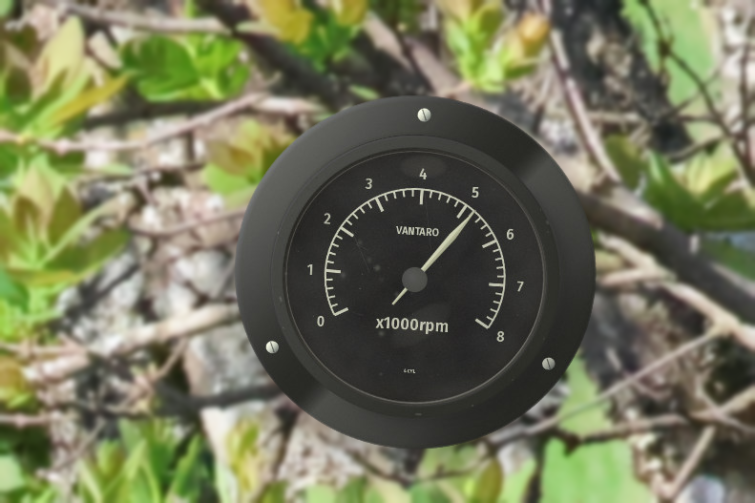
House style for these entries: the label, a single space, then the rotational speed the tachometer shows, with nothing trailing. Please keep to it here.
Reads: 5200 rpm
